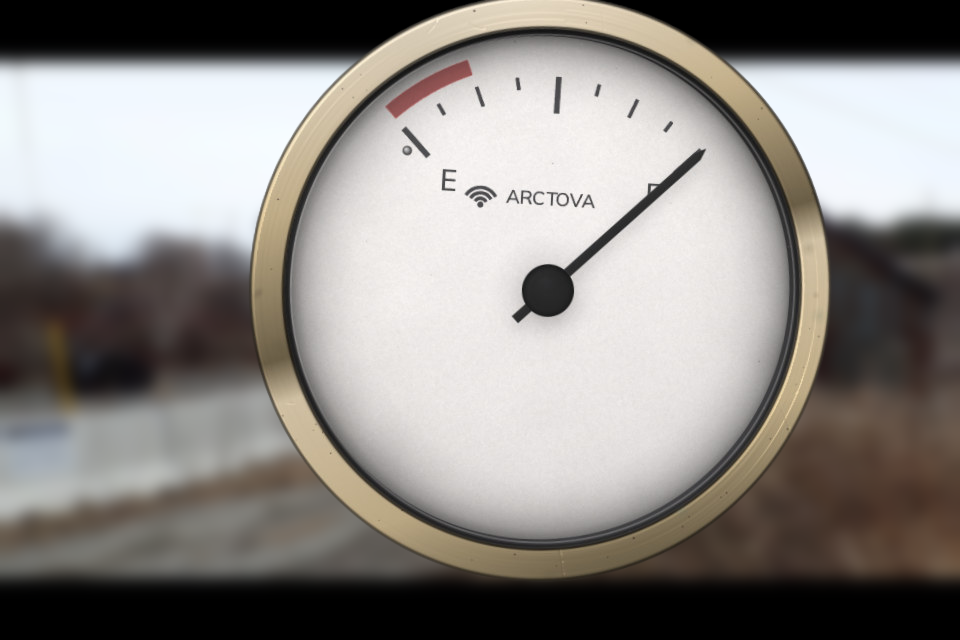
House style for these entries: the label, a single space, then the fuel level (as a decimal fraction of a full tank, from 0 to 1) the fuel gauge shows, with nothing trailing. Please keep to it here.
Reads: 1
